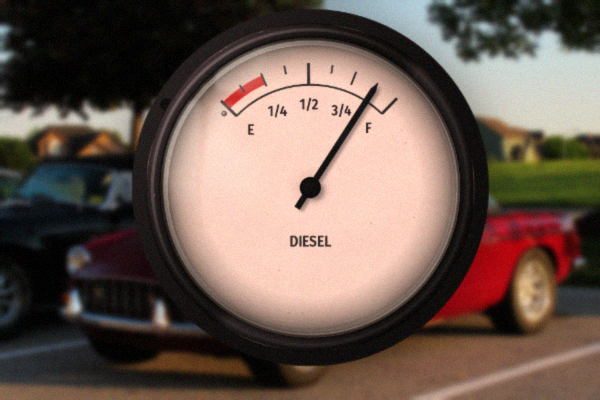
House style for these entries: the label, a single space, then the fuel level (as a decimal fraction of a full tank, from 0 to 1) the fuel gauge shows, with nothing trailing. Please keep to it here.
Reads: 0.875
